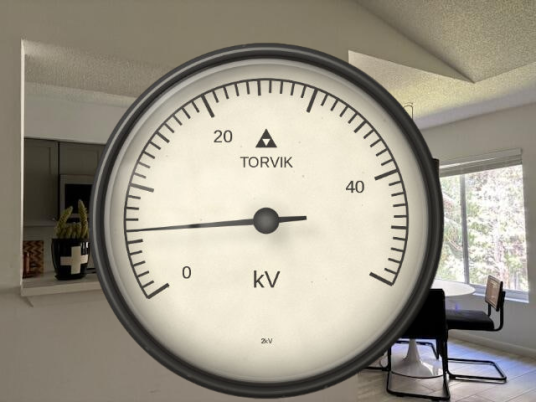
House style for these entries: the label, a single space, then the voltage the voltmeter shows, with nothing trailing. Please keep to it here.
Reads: 6 kV
